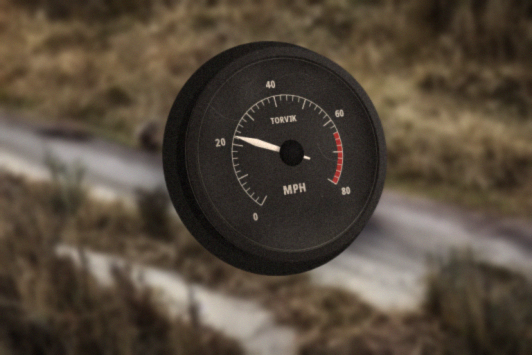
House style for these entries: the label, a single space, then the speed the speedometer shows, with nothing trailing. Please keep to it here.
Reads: 22 mph
